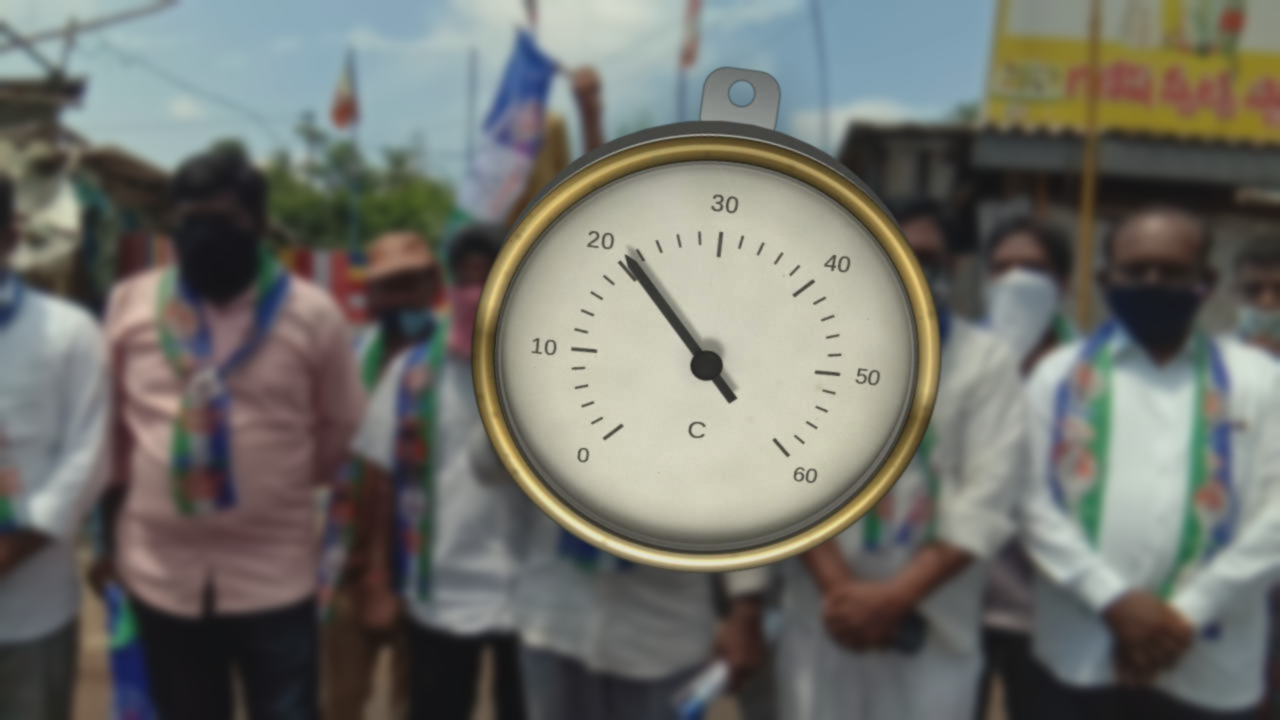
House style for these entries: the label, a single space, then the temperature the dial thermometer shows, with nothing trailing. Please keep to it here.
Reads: 21 °C
